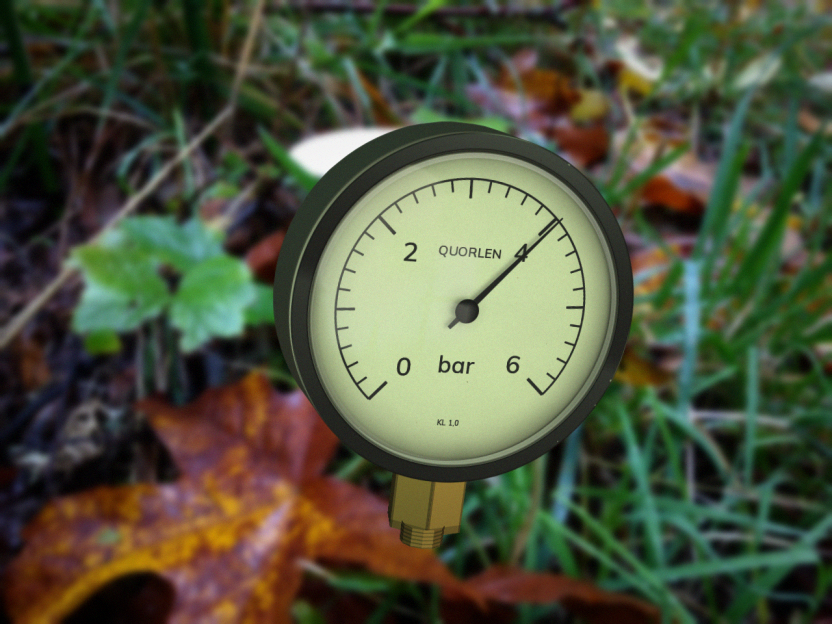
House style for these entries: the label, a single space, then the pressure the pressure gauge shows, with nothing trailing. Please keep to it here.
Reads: 4 bar
